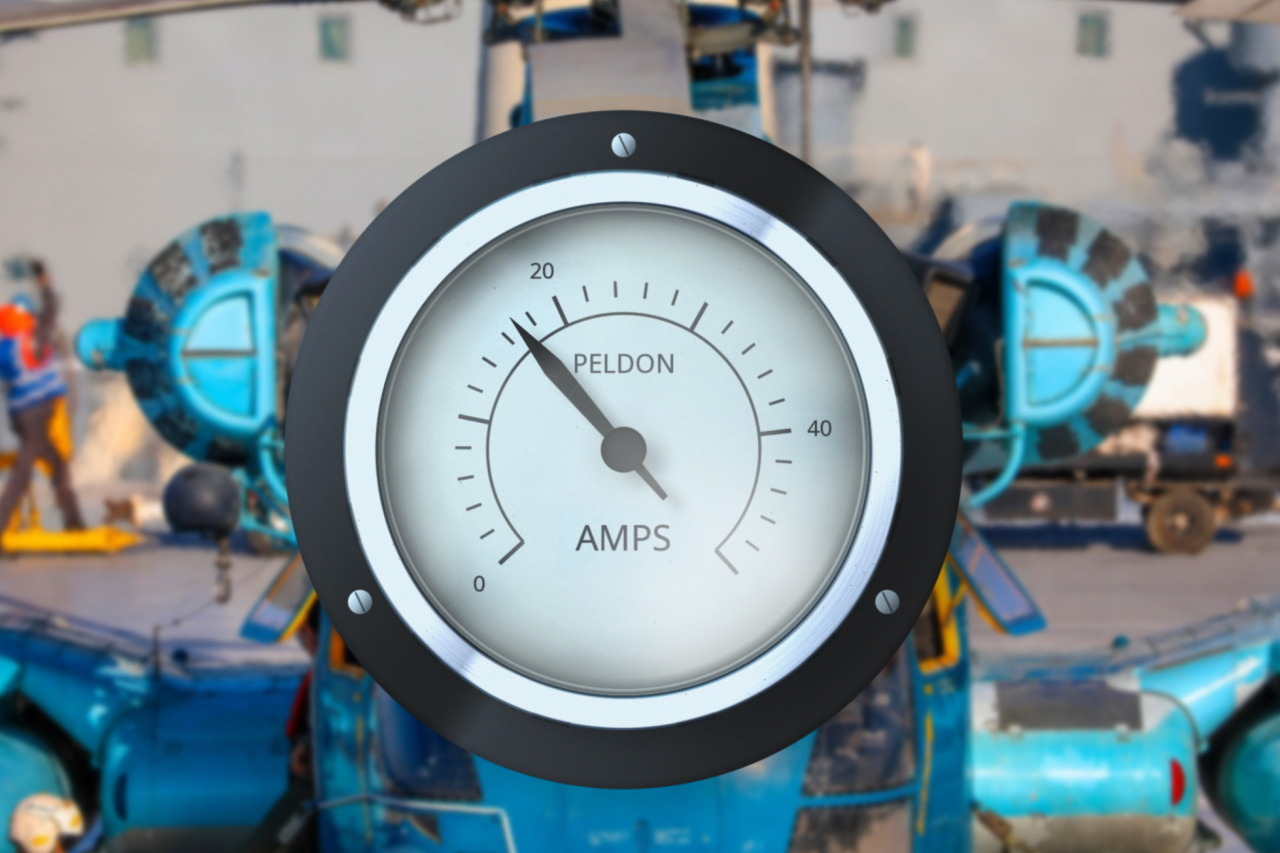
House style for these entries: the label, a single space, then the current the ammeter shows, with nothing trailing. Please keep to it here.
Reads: 17 A
